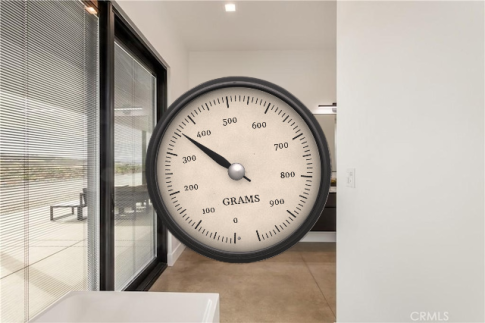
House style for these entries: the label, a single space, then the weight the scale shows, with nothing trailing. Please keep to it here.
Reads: 360 g
